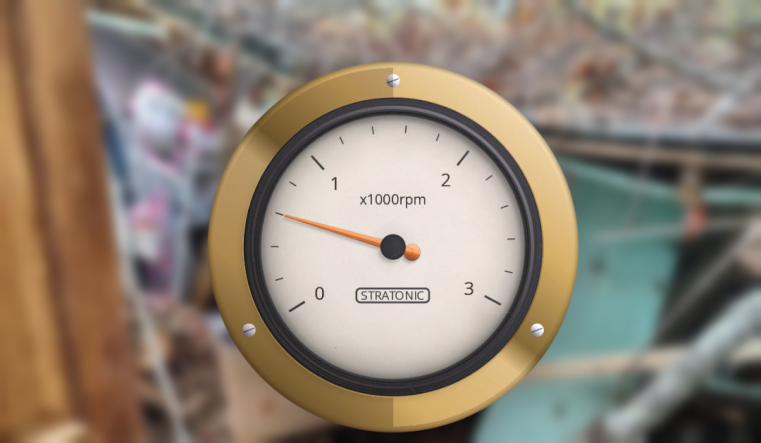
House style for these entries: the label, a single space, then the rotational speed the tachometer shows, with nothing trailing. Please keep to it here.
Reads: 600 rpm
